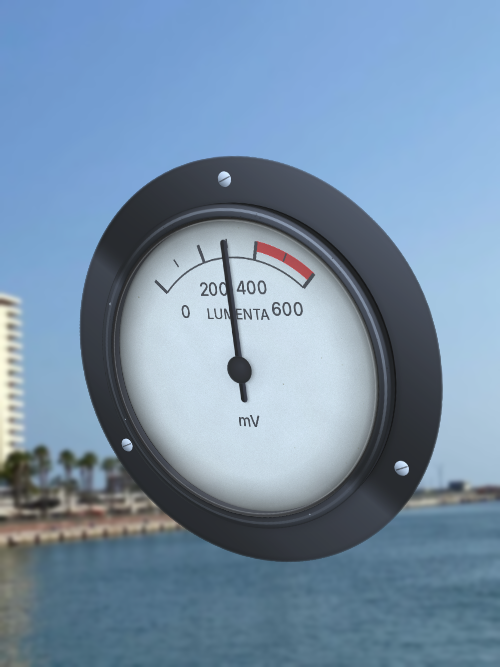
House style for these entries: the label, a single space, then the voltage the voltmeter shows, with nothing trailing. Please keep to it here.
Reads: 300 mV
